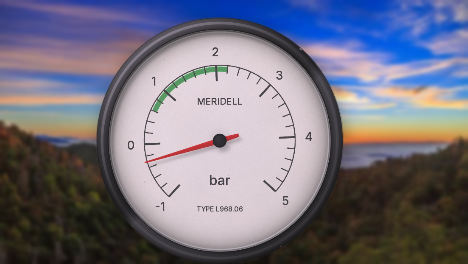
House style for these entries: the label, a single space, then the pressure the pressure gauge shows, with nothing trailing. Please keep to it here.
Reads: -0.3 bar
